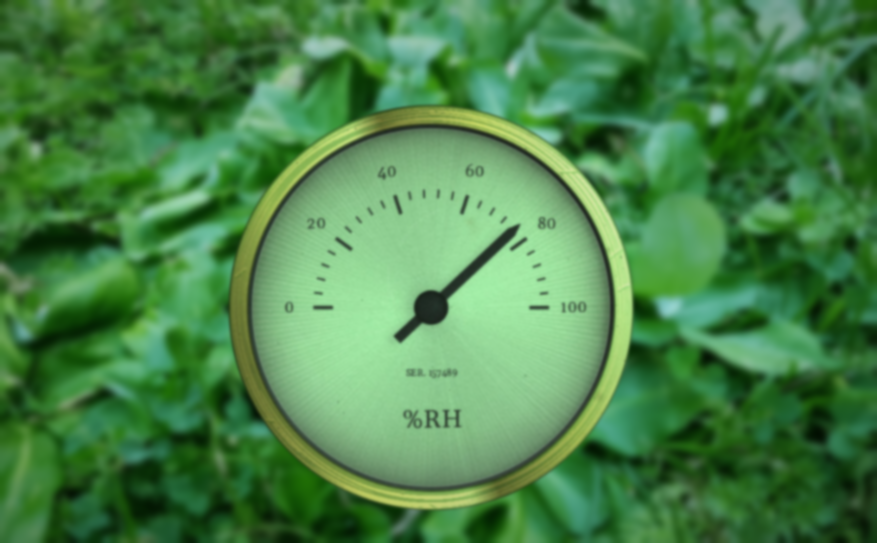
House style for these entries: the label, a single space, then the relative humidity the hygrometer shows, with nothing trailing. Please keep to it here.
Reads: 76 %
